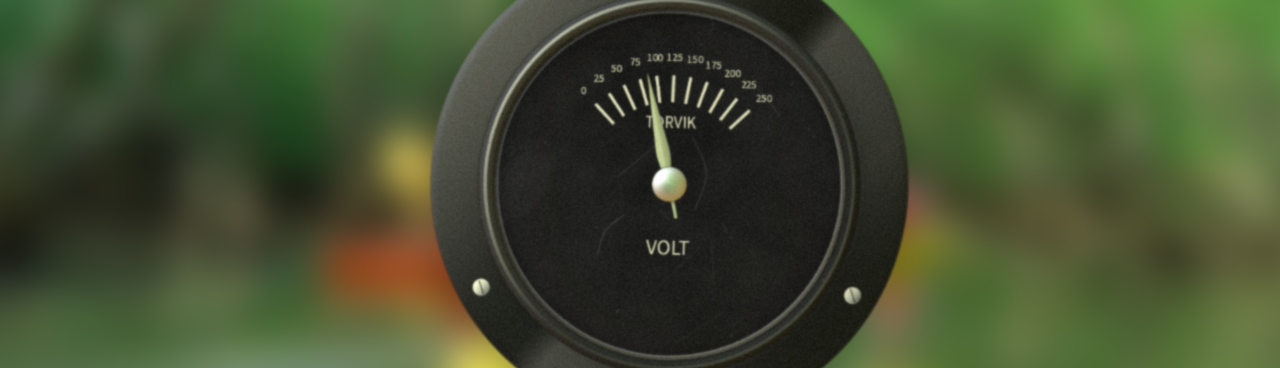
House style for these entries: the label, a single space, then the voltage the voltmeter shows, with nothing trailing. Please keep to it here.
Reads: 87.5 V
